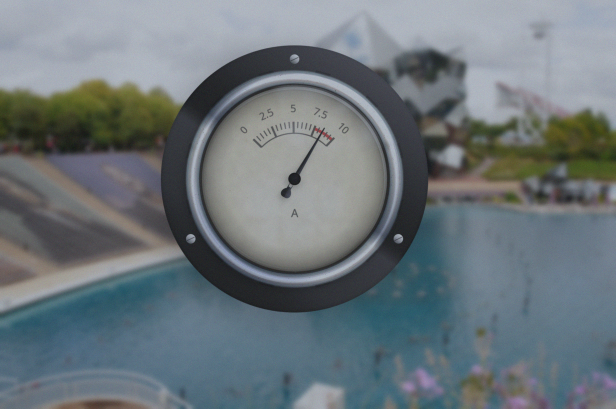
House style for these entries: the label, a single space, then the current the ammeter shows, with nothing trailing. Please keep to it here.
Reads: 8.5 A
